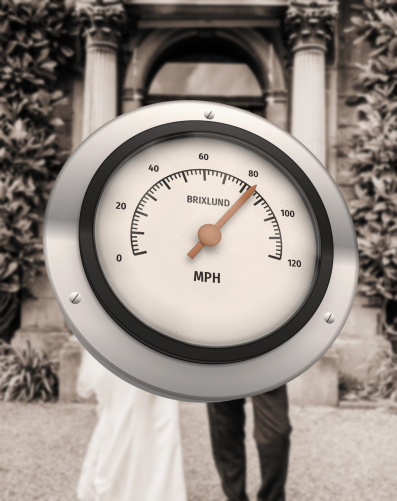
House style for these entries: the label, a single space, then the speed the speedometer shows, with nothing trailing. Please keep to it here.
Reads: 84 mph
